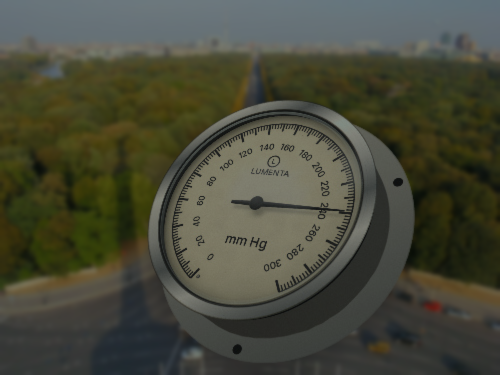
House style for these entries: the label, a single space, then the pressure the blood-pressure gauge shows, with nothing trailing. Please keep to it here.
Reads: 240 mmHg
